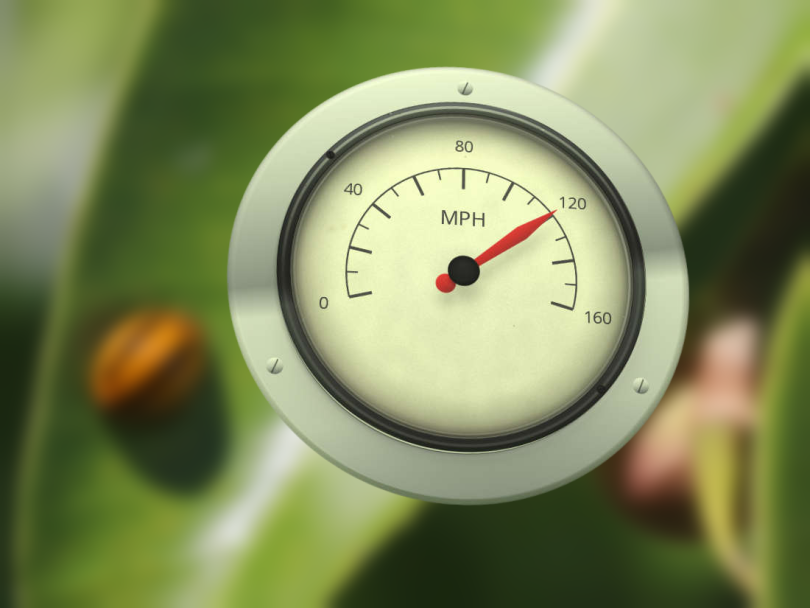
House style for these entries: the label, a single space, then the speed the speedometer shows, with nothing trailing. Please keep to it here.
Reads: 120 mph
